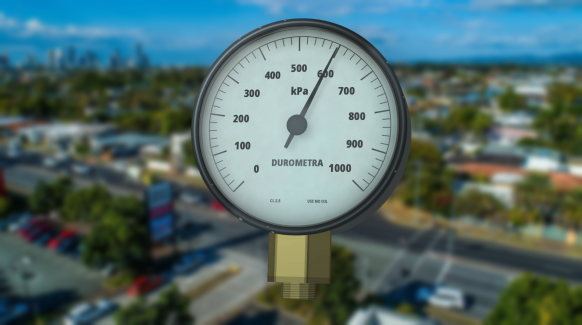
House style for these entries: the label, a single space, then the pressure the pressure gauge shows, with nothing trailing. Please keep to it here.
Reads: 600 kPa
